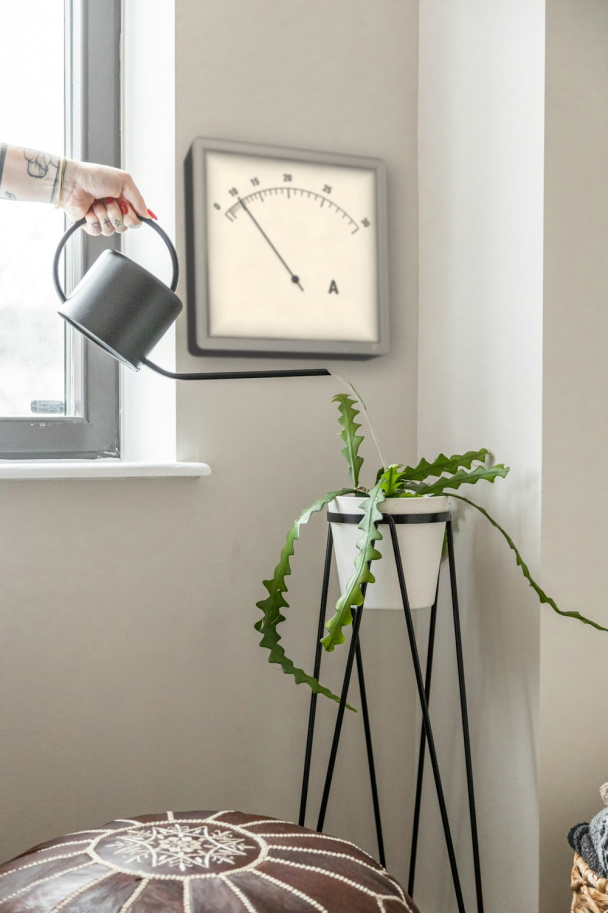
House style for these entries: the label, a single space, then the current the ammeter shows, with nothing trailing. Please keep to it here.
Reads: 10 A
